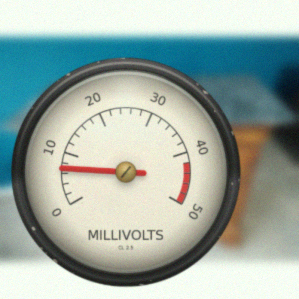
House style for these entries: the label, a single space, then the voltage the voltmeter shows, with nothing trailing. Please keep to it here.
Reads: 7 mV
